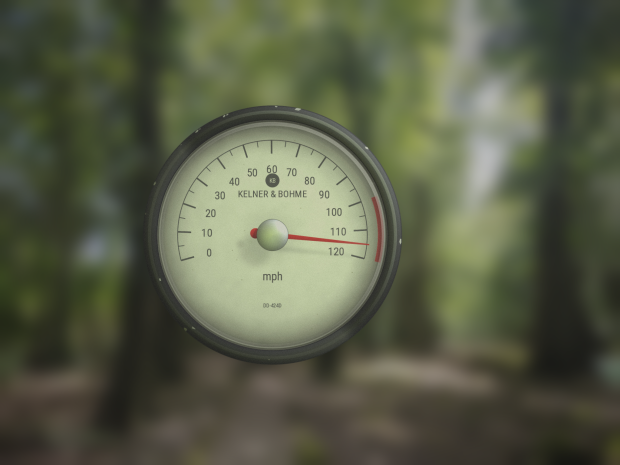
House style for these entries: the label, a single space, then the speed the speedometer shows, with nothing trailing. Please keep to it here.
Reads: 115 mph
